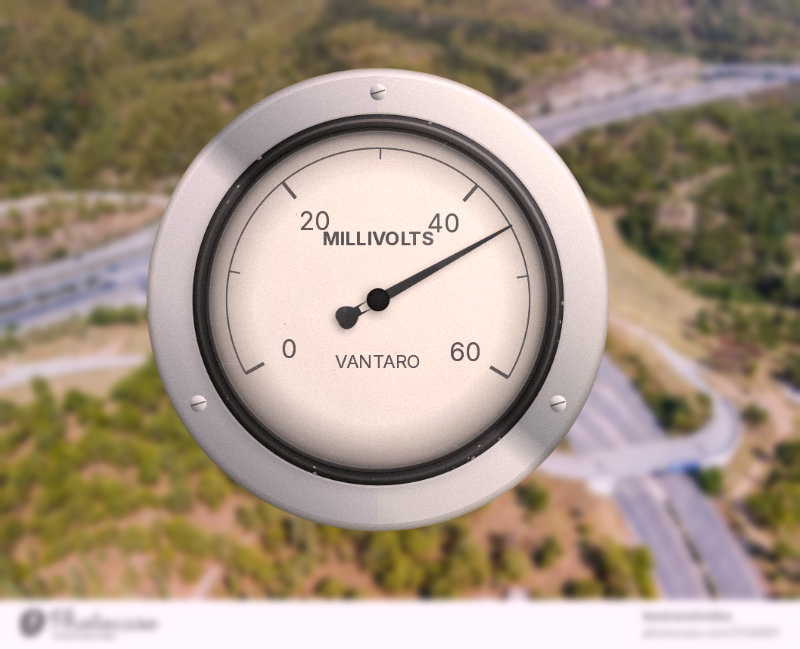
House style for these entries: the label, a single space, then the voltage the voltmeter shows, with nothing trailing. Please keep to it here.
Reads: 45 mV
